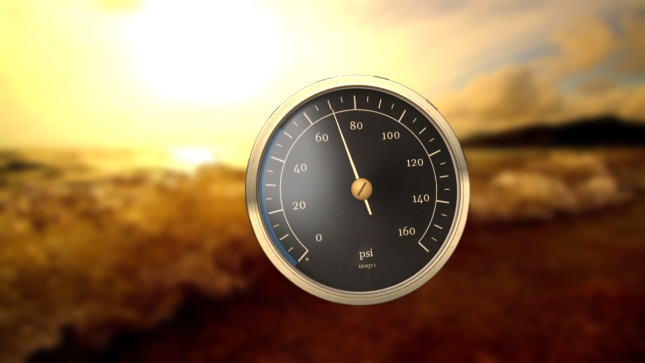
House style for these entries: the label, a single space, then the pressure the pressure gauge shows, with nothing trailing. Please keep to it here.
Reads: 70 psi
